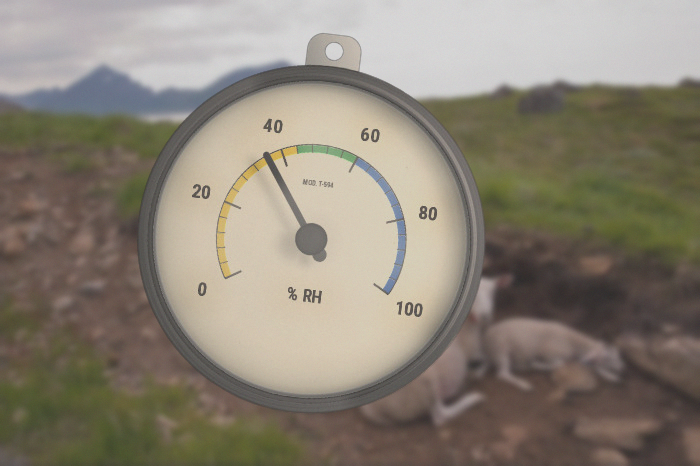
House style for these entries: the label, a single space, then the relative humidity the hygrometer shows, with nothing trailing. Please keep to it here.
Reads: 36 %
